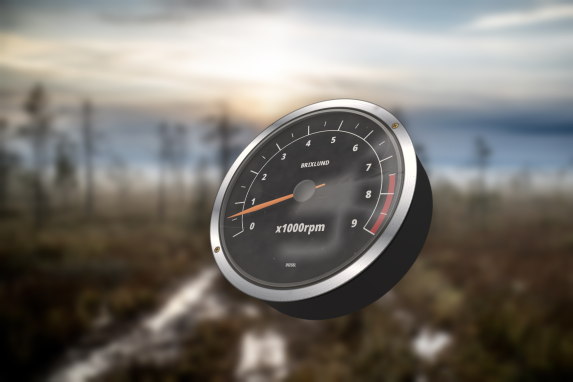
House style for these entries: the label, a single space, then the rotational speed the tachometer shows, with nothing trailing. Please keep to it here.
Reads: 500 rpm
